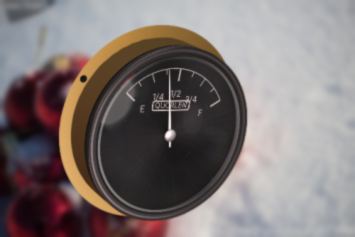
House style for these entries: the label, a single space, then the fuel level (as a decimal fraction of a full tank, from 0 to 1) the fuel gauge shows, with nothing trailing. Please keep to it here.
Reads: 0.375
